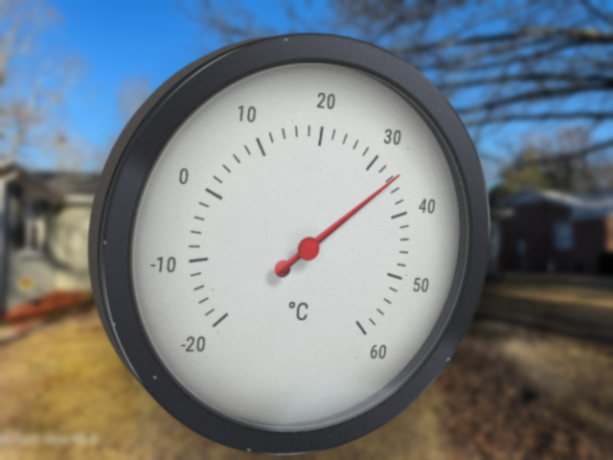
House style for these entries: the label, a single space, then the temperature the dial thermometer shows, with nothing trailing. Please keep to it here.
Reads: 34 °C
